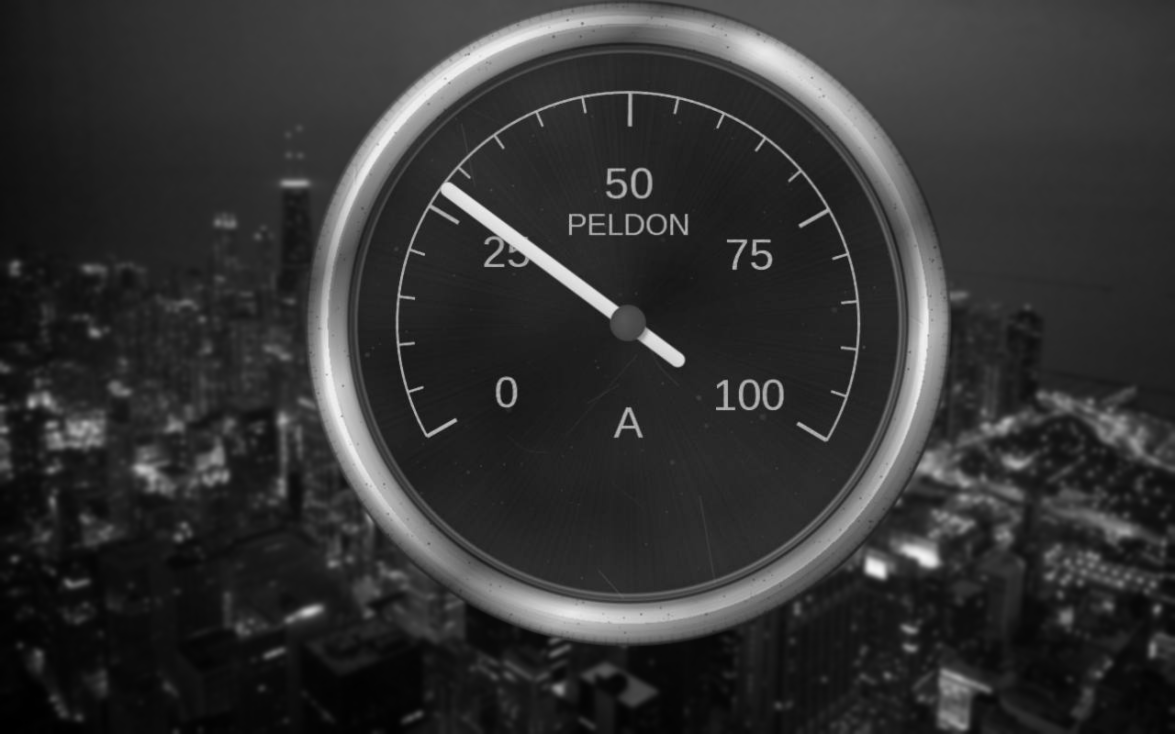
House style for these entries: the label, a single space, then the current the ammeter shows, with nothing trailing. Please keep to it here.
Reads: 27.5 A
